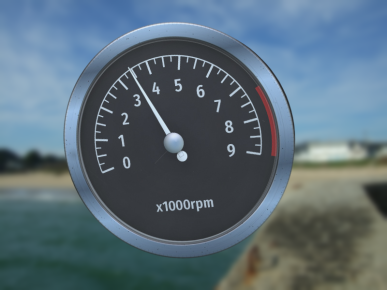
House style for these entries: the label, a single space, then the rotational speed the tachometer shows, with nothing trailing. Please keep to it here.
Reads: 3500 rpm
